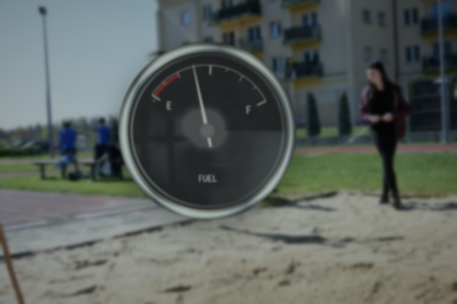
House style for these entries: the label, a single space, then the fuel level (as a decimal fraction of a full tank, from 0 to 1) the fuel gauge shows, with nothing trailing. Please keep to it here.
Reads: 0.375
